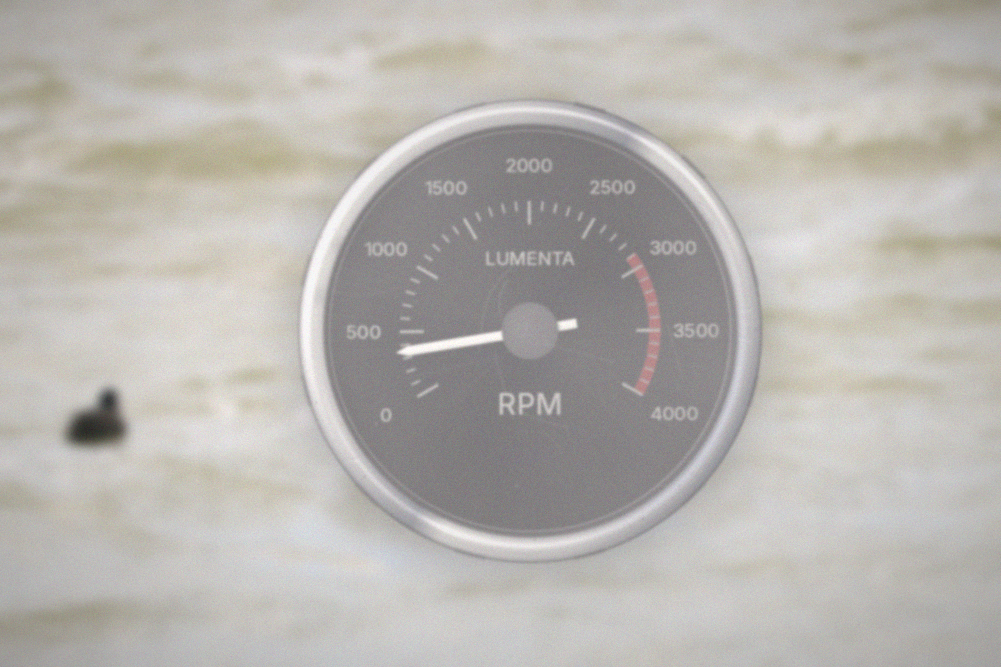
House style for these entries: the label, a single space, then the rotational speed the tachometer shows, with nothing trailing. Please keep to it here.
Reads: 350 rpm
